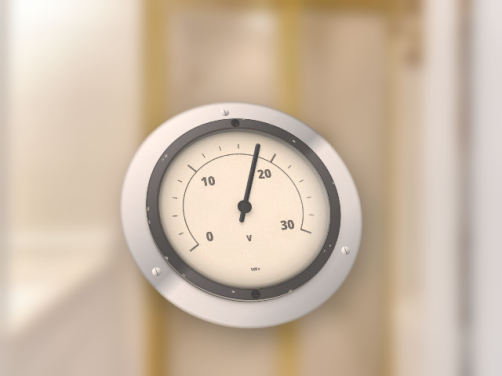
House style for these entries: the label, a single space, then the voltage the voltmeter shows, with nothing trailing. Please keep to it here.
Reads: 18 V
